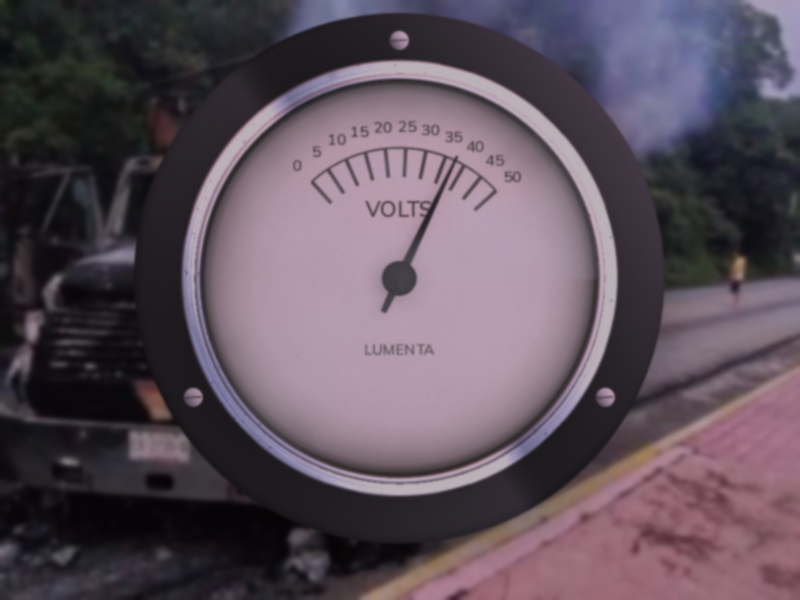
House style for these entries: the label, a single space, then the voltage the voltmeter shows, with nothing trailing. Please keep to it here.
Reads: 37.5 V
